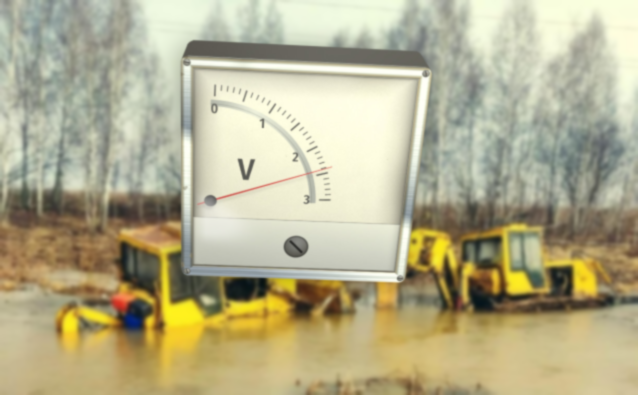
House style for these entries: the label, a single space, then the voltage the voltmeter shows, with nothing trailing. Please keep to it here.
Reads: 2.4 V
